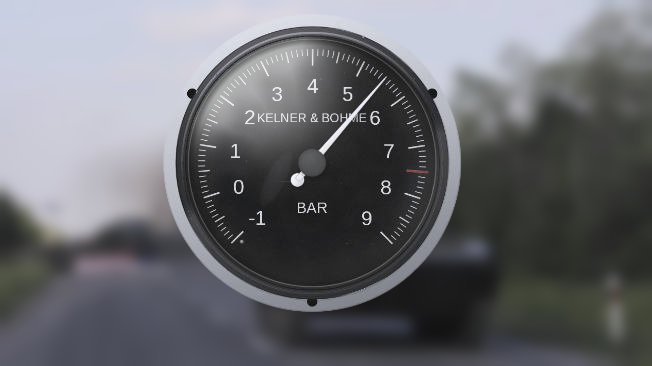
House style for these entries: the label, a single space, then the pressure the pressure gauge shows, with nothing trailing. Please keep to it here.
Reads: 5.5 bar
